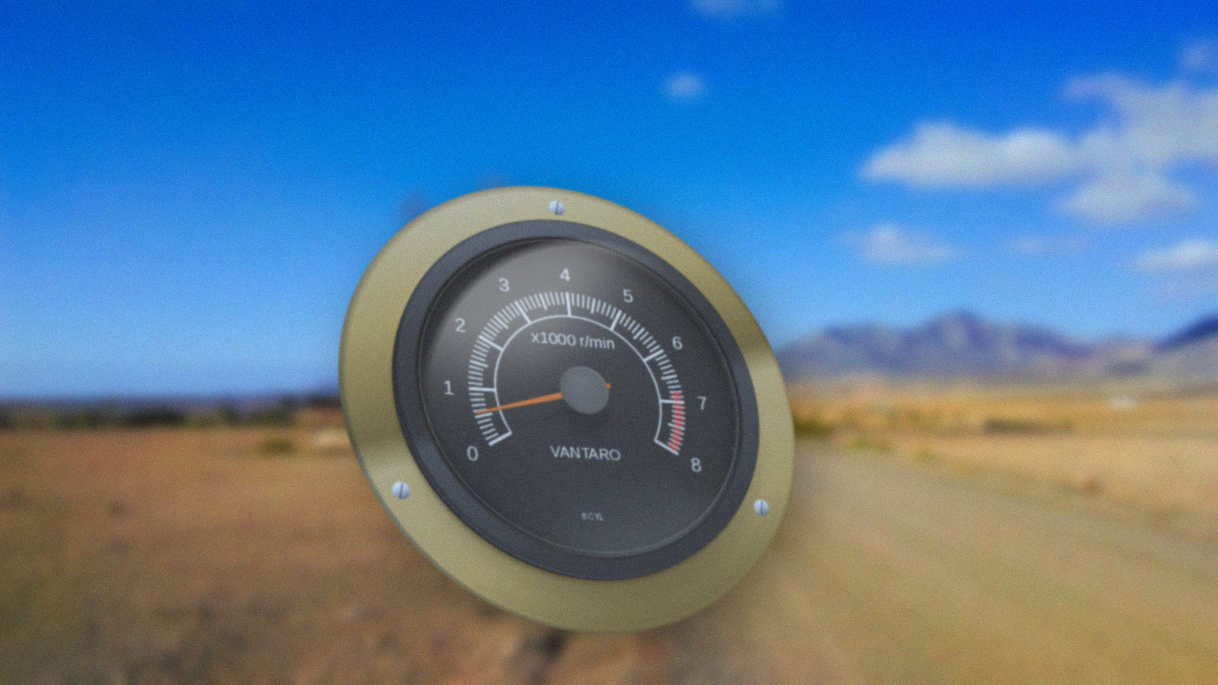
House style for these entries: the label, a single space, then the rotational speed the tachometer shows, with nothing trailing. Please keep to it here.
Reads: 500 rpm
